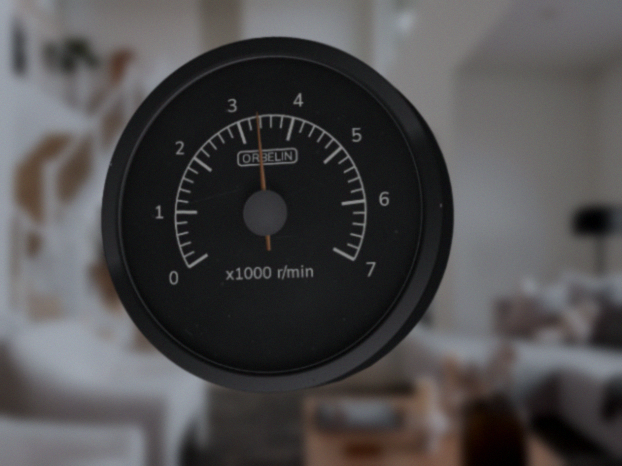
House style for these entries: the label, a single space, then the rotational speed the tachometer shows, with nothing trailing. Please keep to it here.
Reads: 3400 rpm
